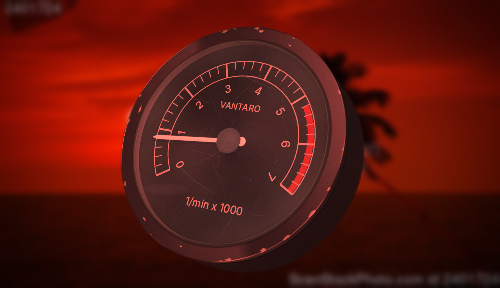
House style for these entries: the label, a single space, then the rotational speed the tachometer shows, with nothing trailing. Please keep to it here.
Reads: 800 rpm
